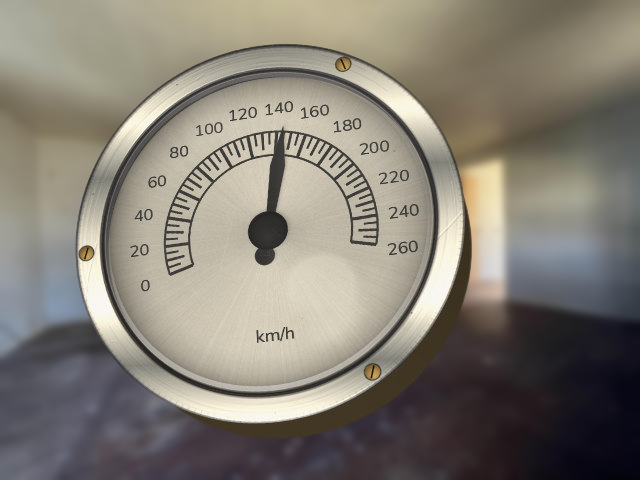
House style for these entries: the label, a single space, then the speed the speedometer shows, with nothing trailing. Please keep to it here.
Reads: 145 km/h
